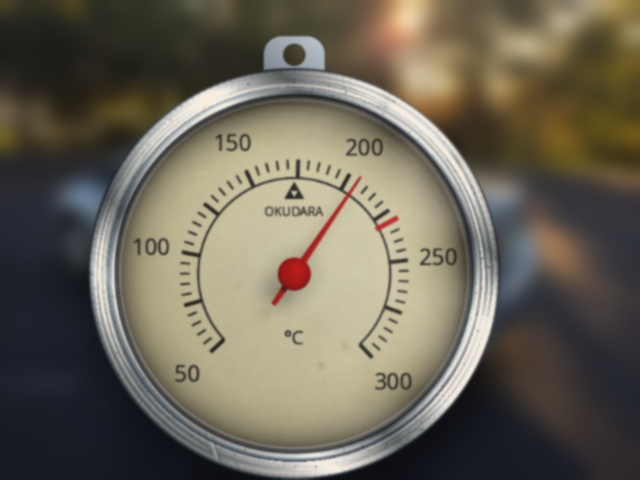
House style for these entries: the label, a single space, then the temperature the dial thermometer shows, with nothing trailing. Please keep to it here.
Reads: 205 °C
